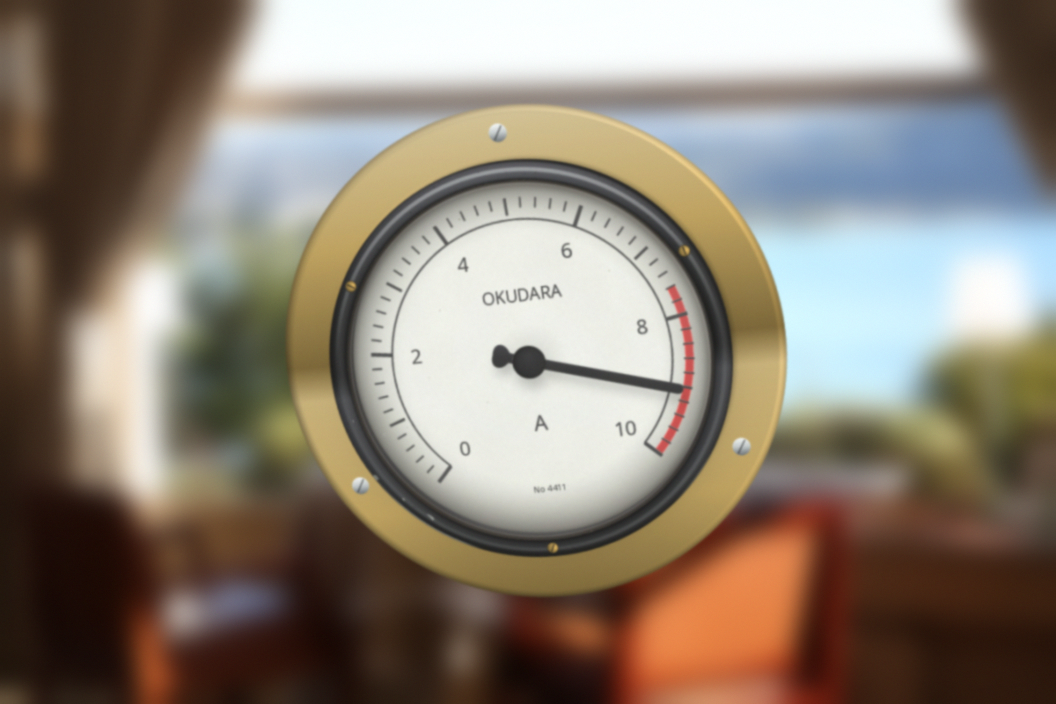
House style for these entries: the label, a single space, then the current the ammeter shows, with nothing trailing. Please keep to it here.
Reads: 9 A
